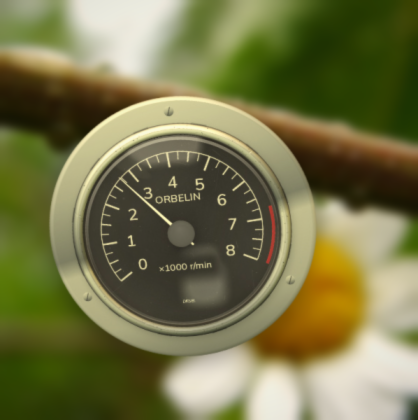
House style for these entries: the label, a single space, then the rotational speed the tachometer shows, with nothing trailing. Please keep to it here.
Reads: 2750 rpm
